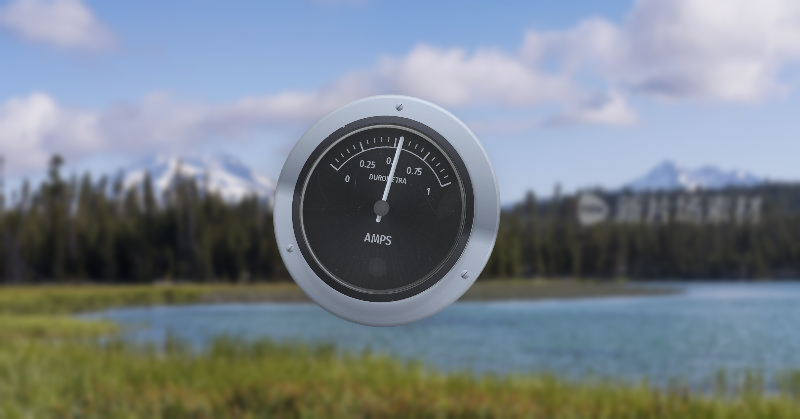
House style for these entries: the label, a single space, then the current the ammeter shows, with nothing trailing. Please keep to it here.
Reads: 0.55 A
